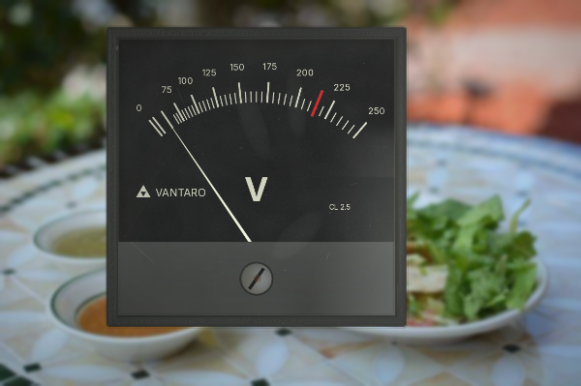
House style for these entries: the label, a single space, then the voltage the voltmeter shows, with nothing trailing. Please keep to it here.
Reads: 50 V
